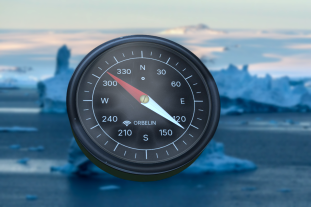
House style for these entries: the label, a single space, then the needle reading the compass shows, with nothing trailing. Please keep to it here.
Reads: 310 °
